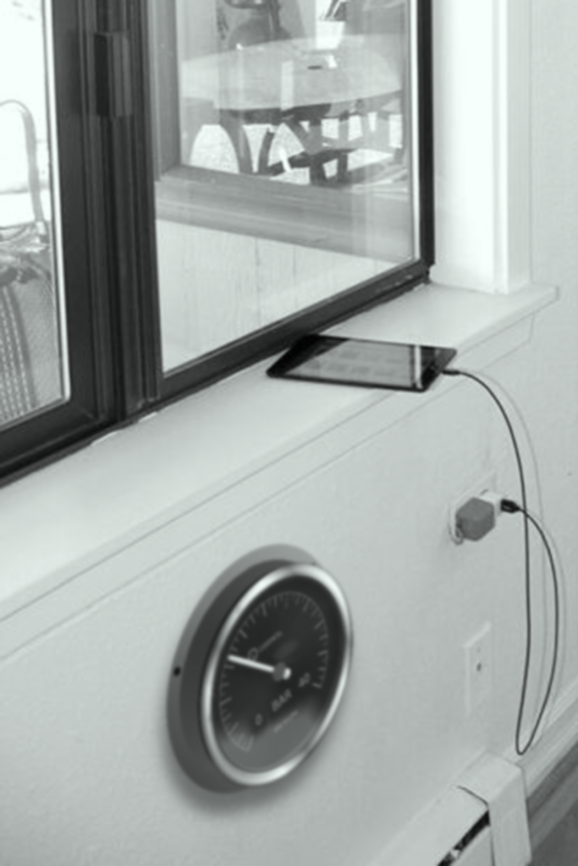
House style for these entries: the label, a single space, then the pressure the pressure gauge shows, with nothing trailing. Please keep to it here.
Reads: 13 bar
